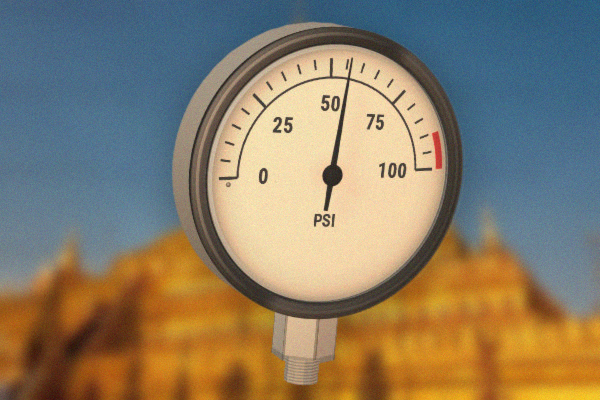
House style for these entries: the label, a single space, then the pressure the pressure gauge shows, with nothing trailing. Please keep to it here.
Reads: 55 psi
